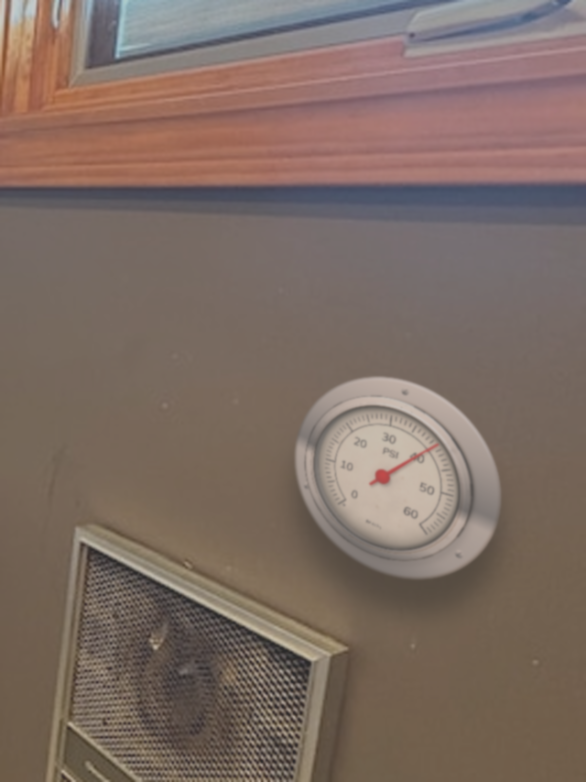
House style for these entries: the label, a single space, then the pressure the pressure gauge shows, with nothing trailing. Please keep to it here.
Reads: 40 psi
